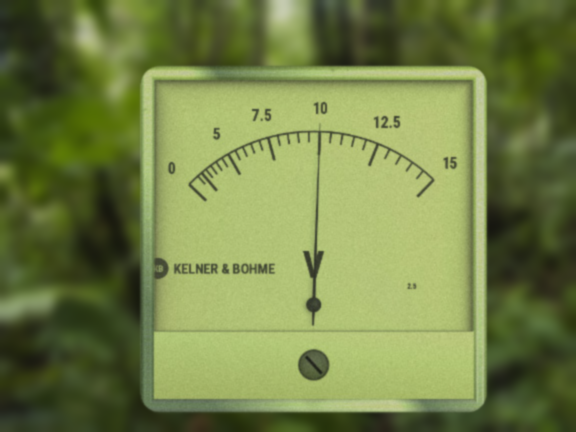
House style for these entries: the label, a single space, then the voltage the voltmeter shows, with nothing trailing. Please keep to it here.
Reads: 10 V
